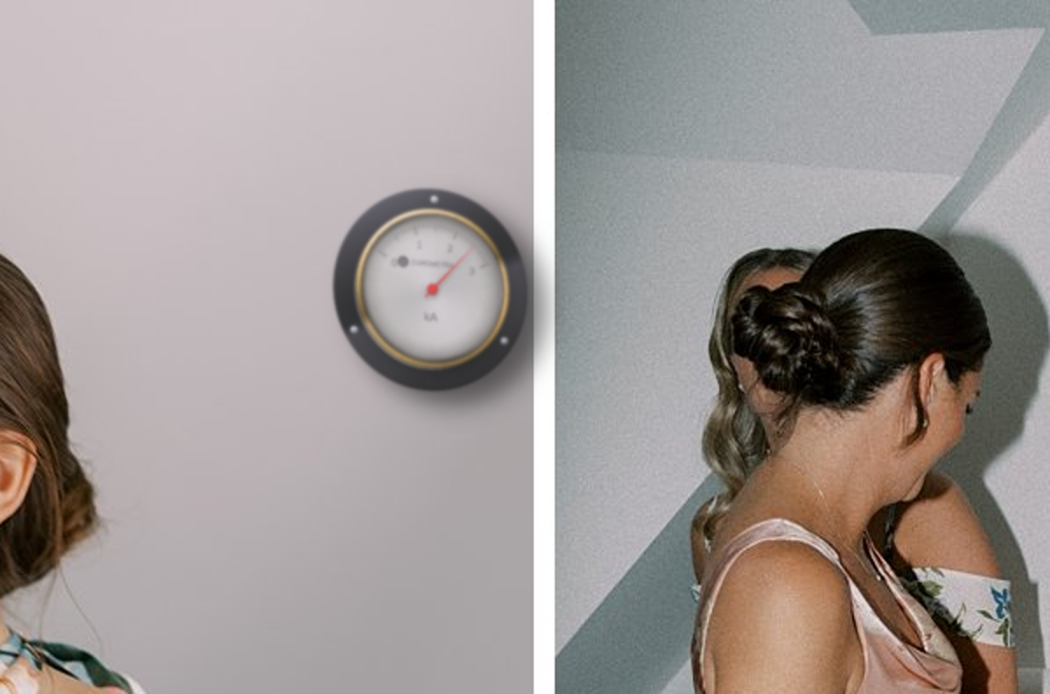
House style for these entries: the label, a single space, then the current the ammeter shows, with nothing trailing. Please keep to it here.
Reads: 2.5 kA
